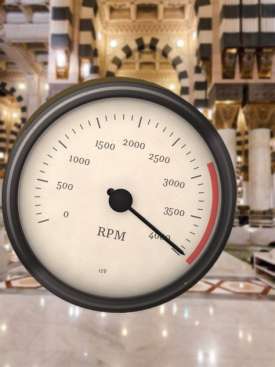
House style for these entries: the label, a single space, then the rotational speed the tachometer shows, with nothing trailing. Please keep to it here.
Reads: 3950 rpm
